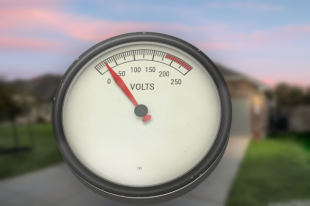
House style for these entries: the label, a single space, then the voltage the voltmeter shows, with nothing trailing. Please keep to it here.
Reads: 25 V
